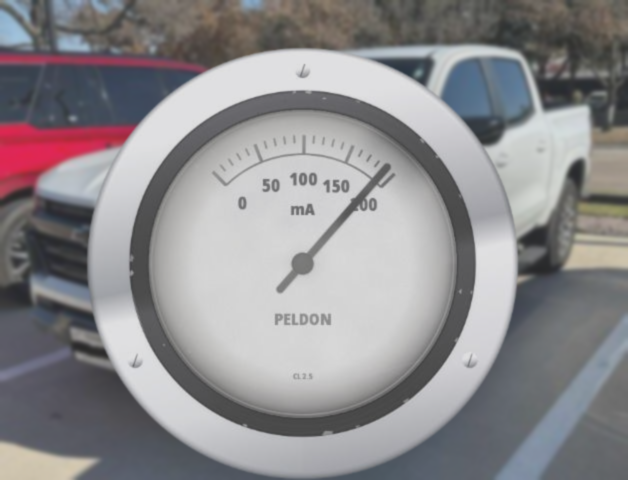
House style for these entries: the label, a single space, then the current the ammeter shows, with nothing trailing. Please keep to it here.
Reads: 190 mA
